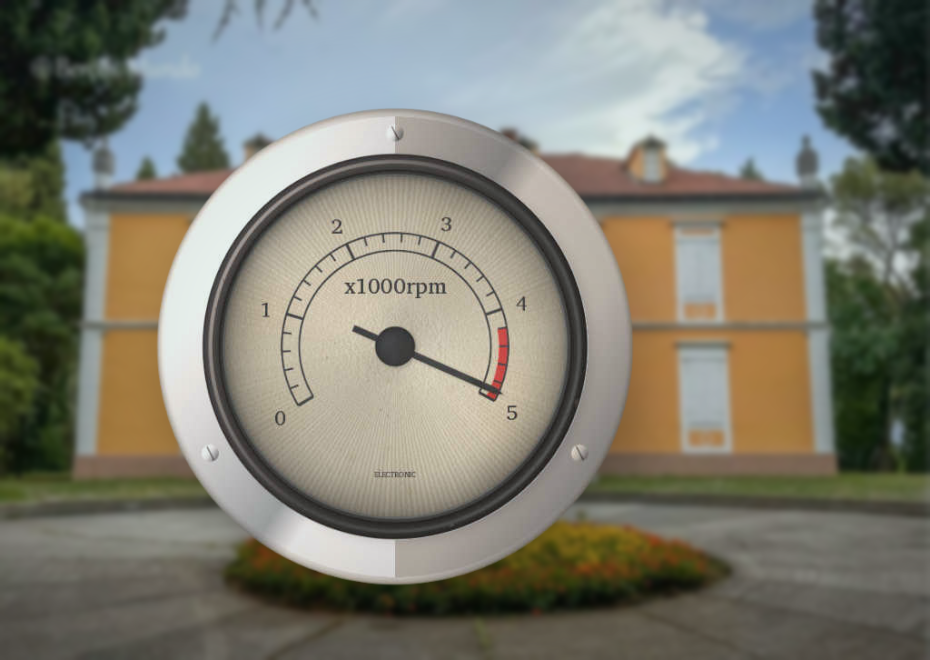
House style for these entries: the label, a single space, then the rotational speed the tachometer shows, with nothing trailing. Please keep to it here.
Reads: 4900 rpm
